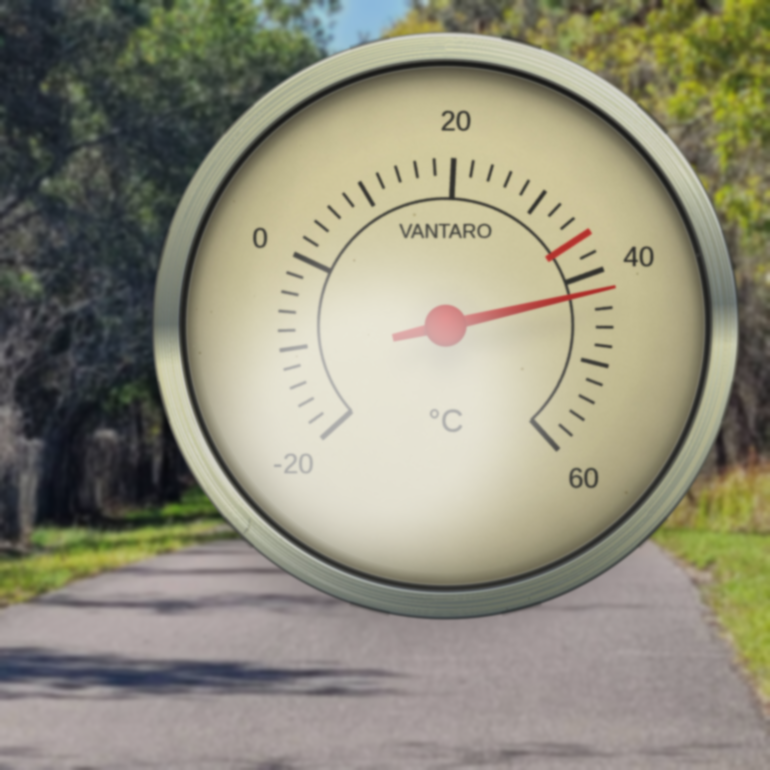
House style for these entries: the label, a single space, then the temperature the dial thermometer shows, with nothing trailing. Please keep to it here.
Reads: 42 °C
